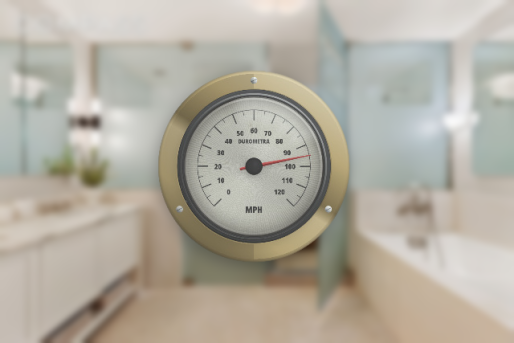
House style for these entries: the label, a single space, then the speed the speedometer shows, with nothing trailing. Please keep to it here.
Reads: 95 mph
